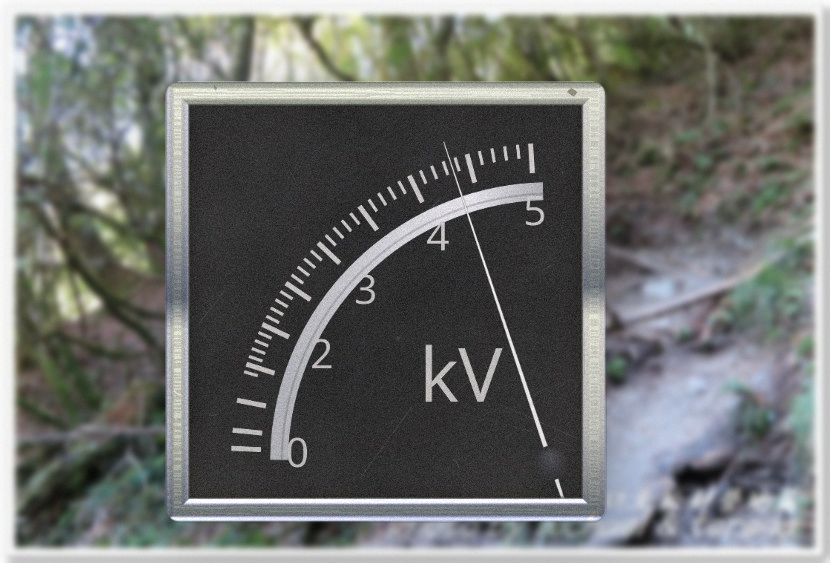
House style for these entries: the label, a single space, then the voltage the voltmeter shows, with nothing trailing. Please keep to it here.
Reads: 4.35 kV
